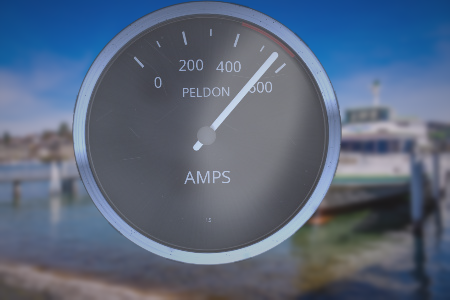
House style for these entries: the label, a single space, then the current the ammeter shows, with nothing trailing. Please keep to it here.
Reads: 550 A
